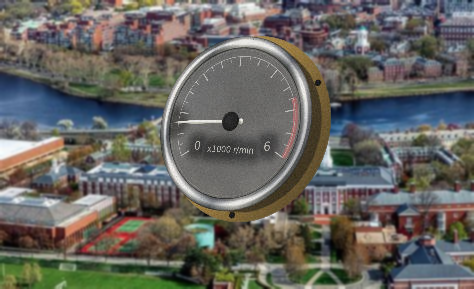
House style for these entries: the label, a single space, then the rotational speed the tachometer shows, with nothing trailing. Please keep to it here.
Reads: 750 rpm
